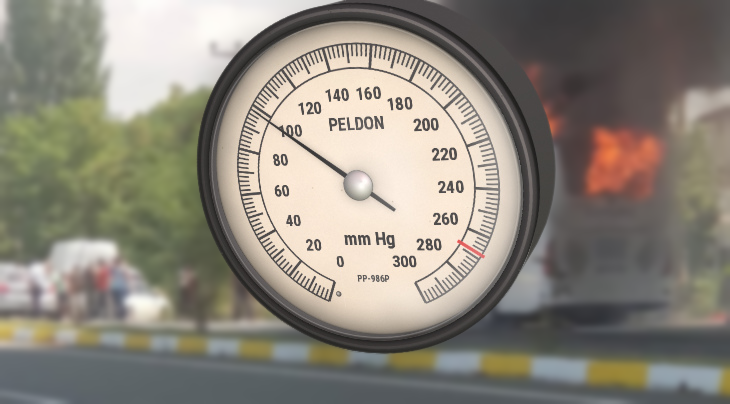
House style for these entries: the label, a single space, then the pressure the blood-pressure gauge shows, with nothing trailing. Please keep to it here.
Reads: 100 mmHg
